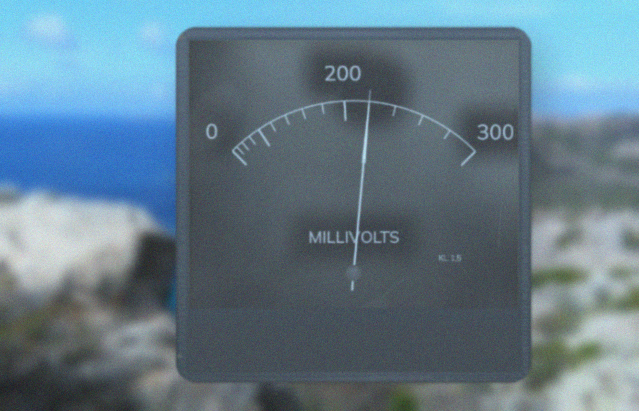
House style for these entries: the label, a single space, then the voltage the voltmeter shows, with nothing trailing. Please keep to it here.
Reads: 220 mV
